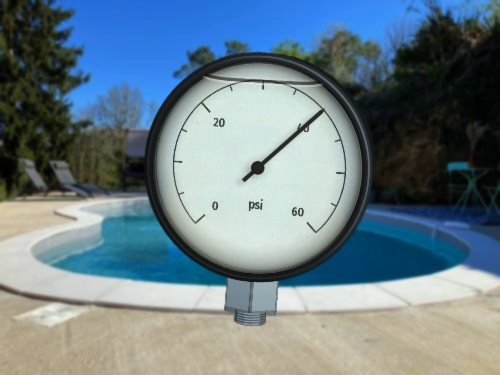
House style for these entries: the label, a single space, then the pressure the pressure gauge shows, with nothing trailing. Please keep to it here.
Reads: 40 psi
